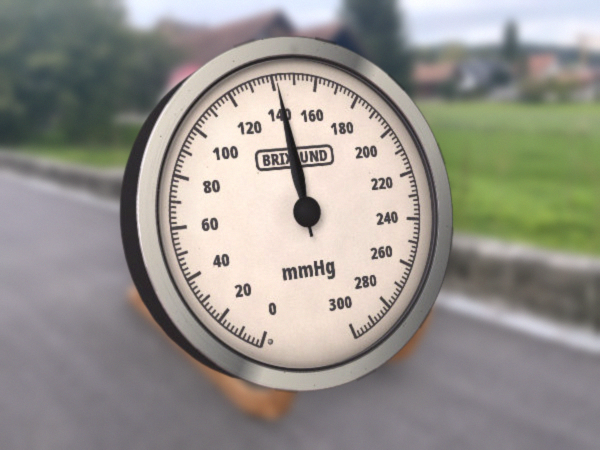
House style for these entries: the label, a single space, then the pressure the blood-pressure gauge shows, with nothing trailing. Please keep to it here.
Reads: 140 mmHg
